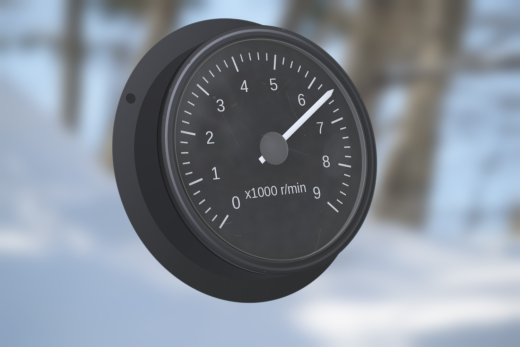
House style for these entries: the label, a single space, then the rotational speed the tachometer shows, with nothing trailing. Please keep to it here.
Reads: 6400 rpm
